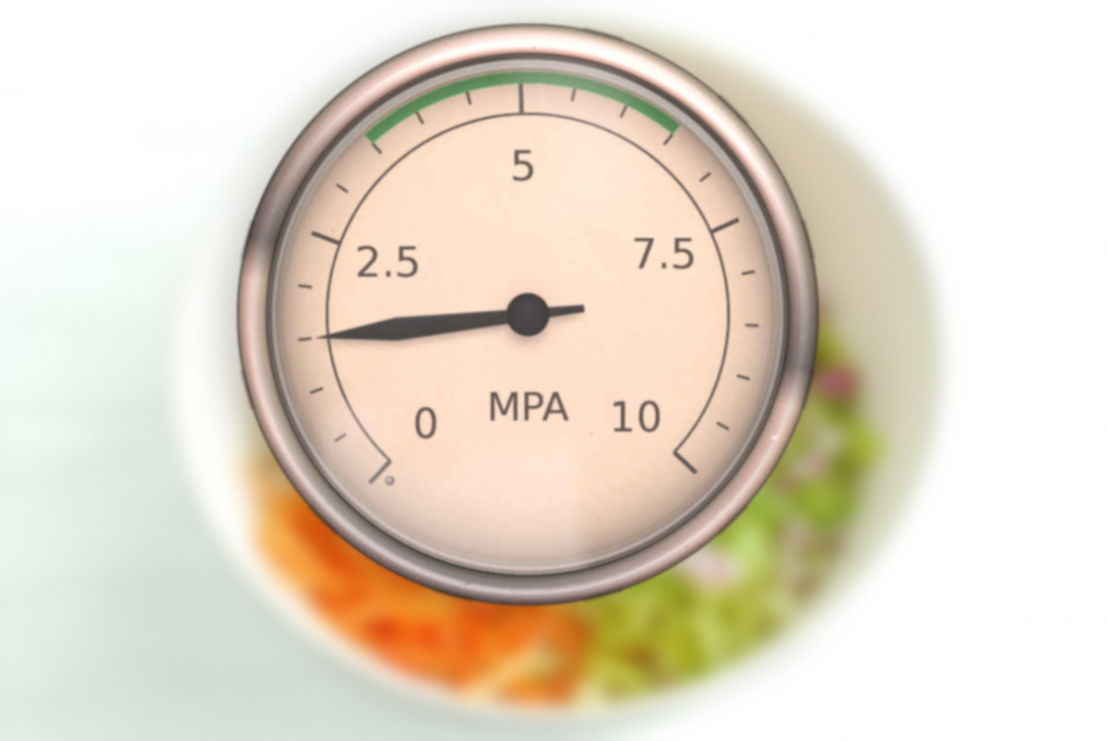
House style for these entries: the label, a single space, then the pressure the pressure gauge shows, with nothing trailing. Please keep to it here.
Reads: 1.5 MPa
